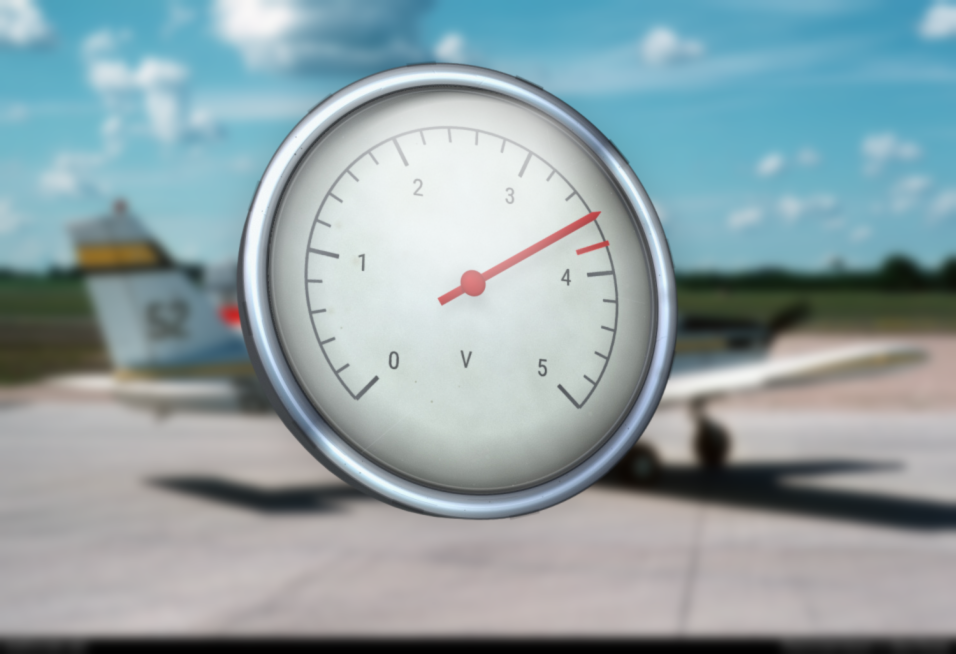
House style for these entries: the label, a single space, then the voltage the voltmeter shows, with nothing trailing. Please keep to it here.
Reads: 3.6 V
